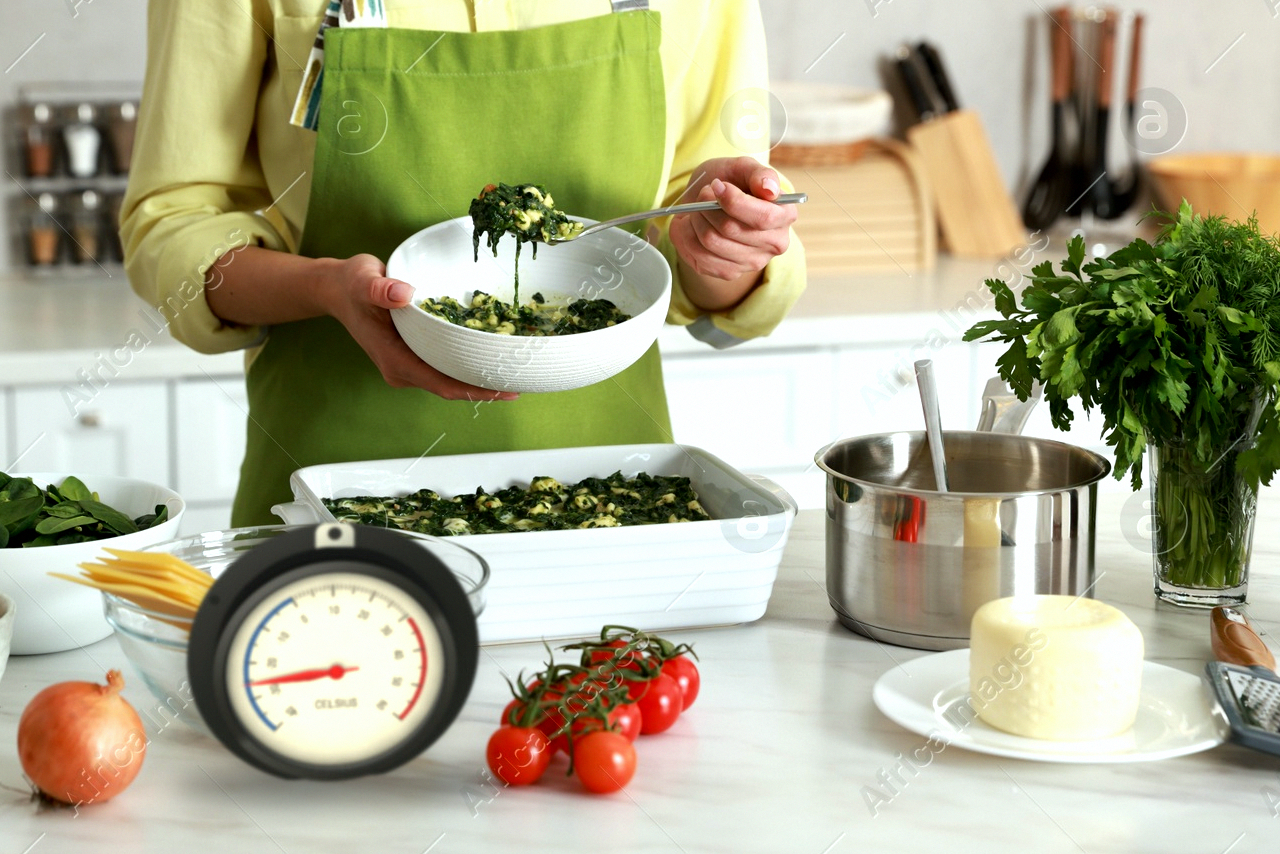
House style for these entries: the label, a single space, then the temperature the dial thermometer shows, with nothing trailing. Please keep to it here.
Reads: -25 °C
